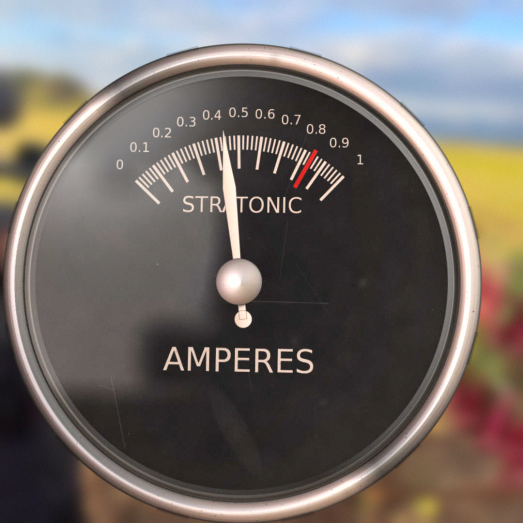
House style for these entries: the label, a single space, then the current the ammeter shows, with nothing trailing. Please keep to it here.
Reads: 0.44 A
